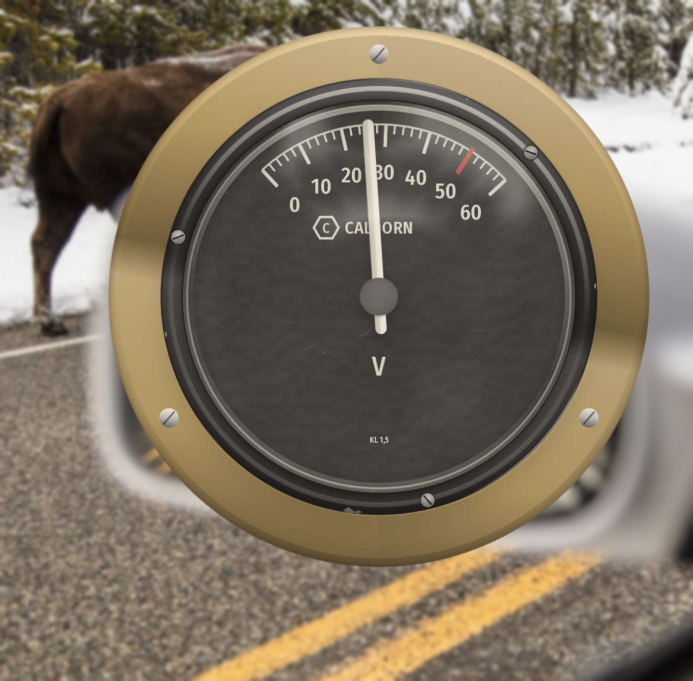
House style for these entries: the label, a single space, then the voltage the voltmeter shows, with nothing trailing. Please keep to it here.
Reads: 26 V
